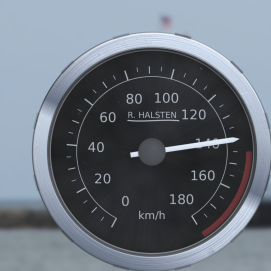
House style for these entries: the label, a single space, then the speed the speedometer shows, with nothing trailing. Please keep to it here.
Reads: 140 km/h
